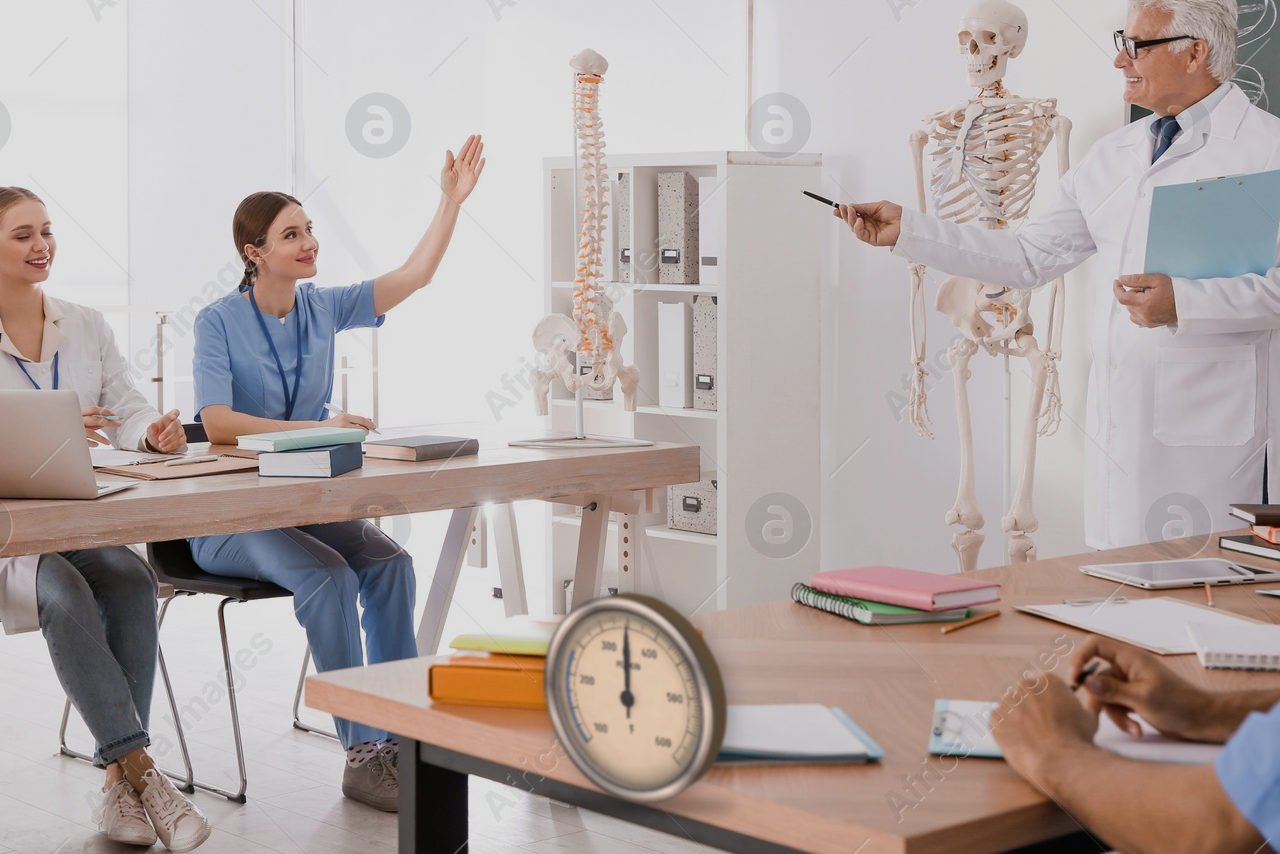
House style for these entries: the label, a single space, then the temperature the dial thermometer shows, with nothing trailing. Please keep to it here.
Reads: 350 °F
